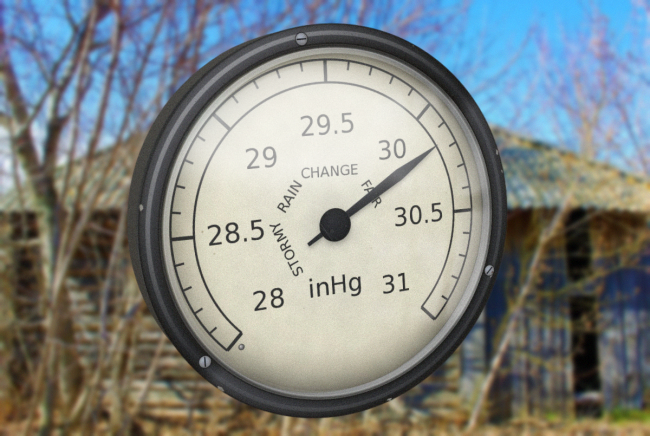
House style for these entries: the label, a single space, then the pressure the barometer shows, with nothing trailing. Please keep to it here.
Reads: 30.15 inHg
